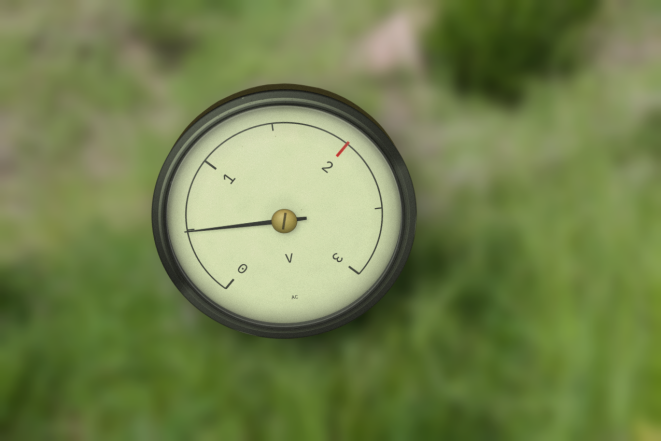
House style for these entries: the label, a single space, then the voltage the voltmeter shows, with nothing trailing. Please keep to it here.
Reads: 0.5 V
